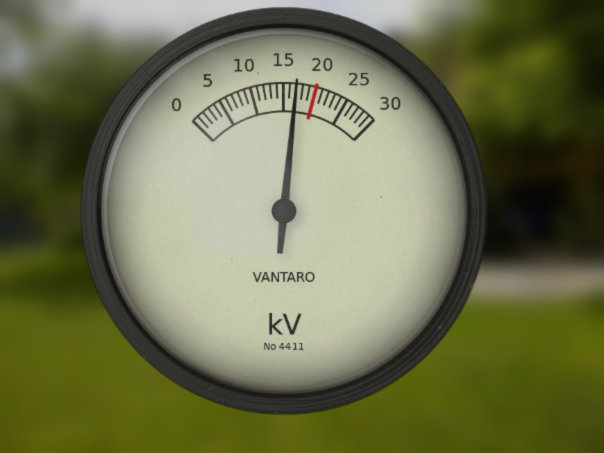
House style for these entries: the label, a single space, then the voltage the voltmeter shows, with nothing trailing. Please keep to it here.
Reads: 17 kV
